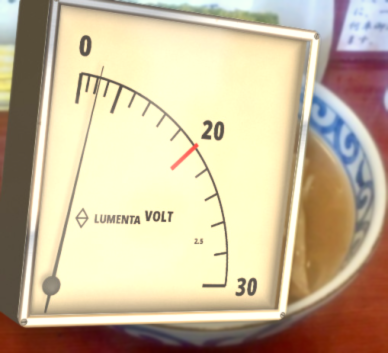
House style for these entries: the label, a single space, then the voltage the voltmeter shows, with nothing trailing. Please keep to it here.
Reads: 6 V
